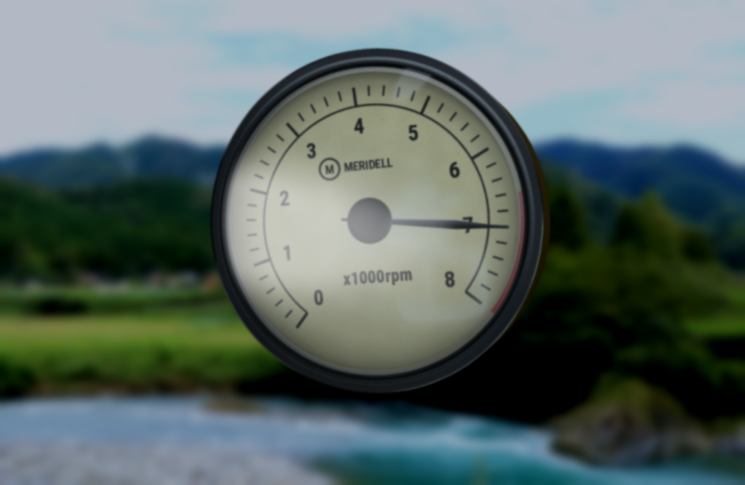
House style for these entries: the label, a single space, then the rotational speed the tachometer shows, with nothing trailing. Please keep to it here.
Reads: 7000 rpm
